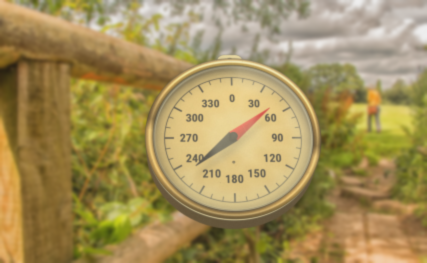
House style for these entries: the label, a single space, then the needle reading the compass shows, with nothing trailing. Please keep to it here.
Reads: 50 °
